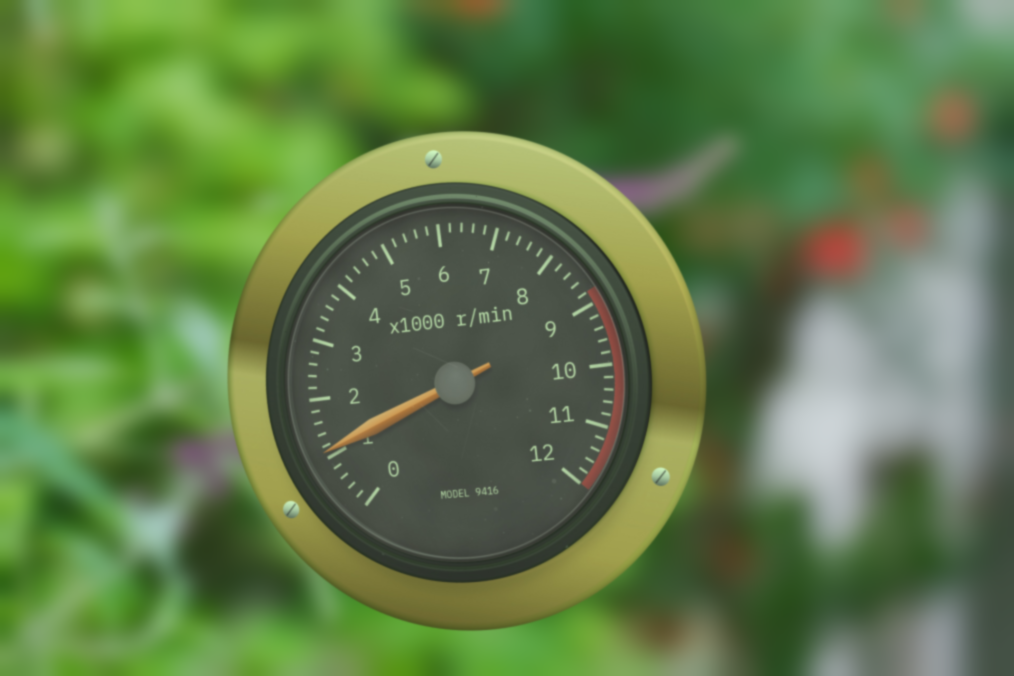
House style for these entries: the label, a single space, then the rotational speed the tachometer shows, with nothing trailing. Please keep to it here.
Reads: 1100 rpm
